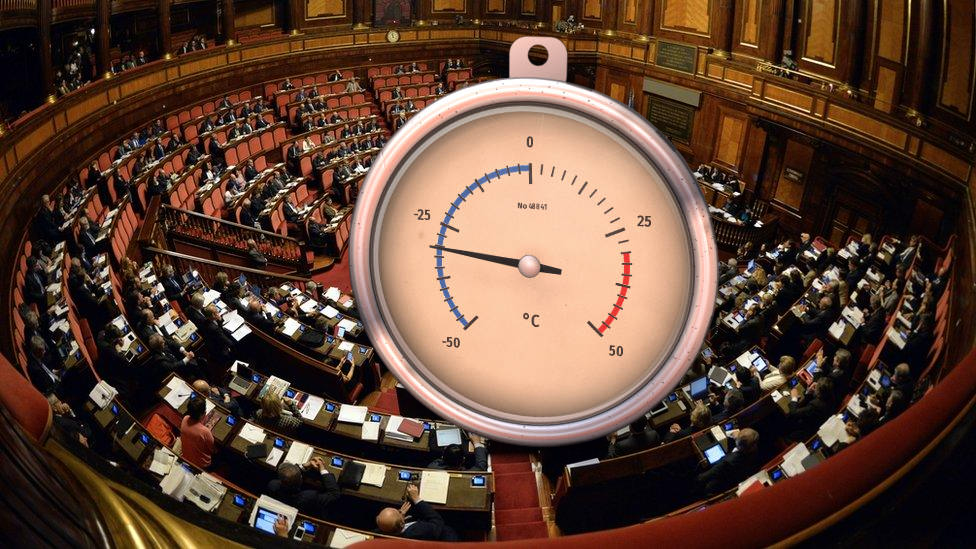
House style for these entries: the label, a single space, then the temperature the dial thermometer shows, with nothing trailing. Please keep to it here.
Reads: -30 °C
